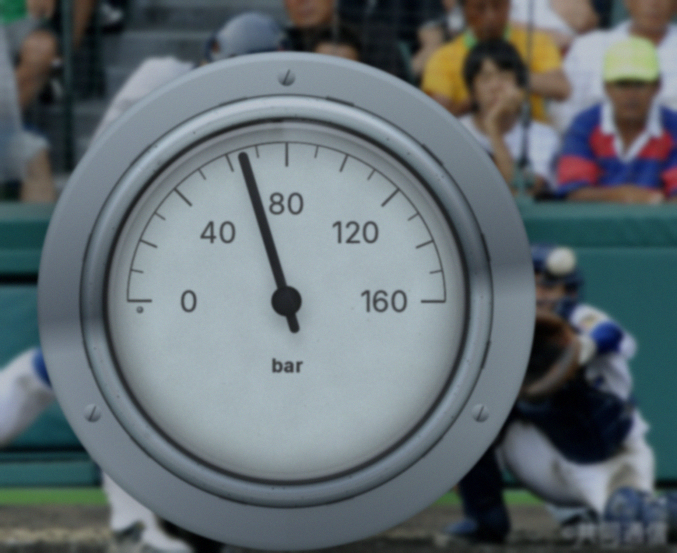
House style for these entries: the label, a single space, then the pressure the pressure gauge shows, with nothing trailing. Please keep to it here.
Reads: 65 bar
